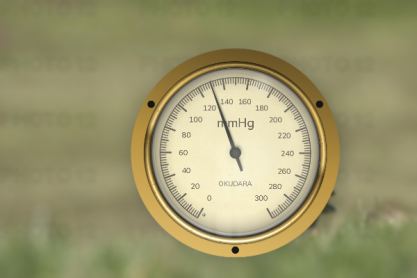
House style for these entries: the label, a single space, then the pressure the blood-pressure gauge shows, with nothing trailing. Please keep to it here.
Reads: 130 mmHg
